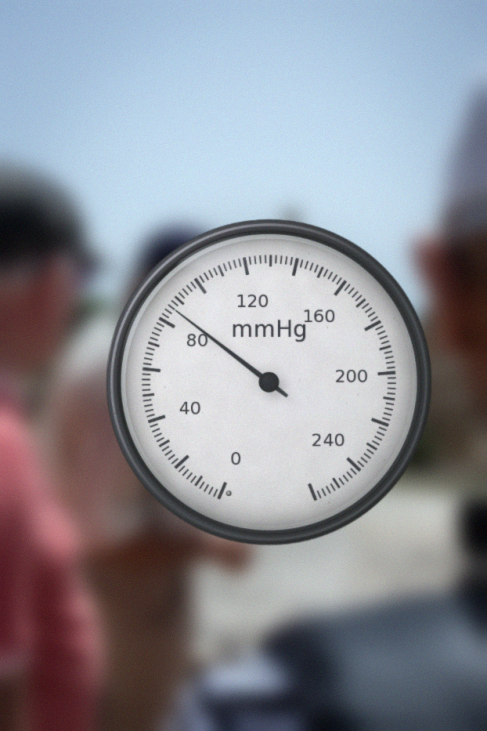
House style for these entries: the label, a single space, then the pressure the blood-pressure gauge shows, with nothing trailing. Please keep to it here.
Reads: 86 mmHg
